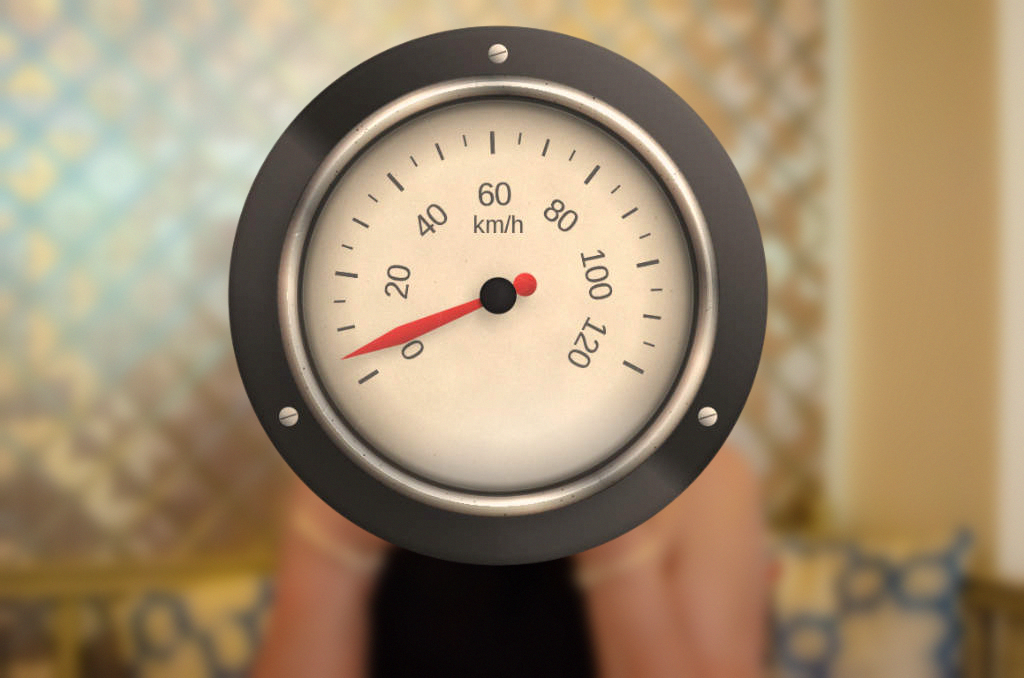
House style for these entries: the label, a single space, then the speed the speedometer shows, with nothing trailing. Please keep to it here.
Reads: 5 km/h
